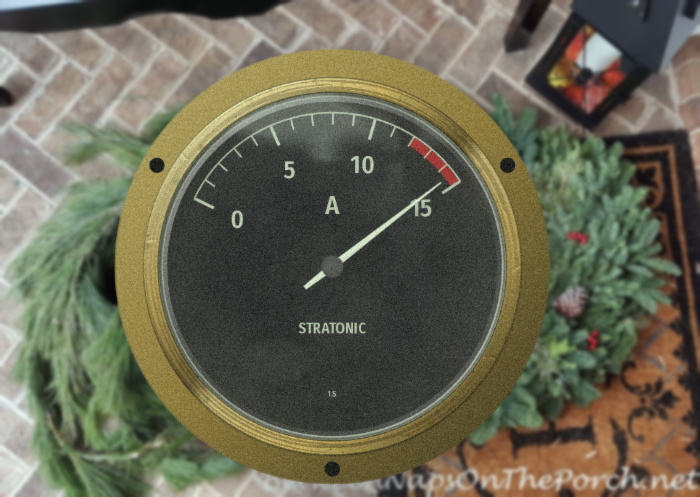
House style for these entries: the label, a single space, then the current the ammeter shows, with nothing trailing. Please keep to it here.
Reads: 14.5 A
